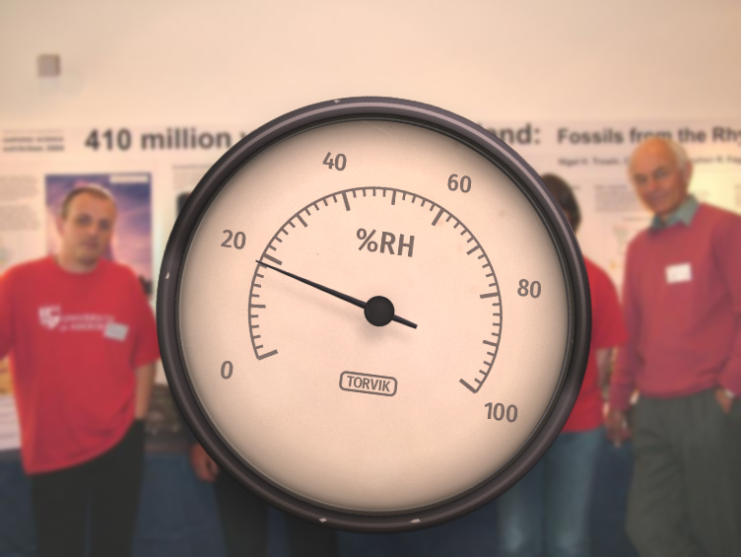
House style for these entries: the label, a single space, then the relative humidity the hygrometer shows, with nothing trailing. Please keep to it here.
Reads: 18 %
